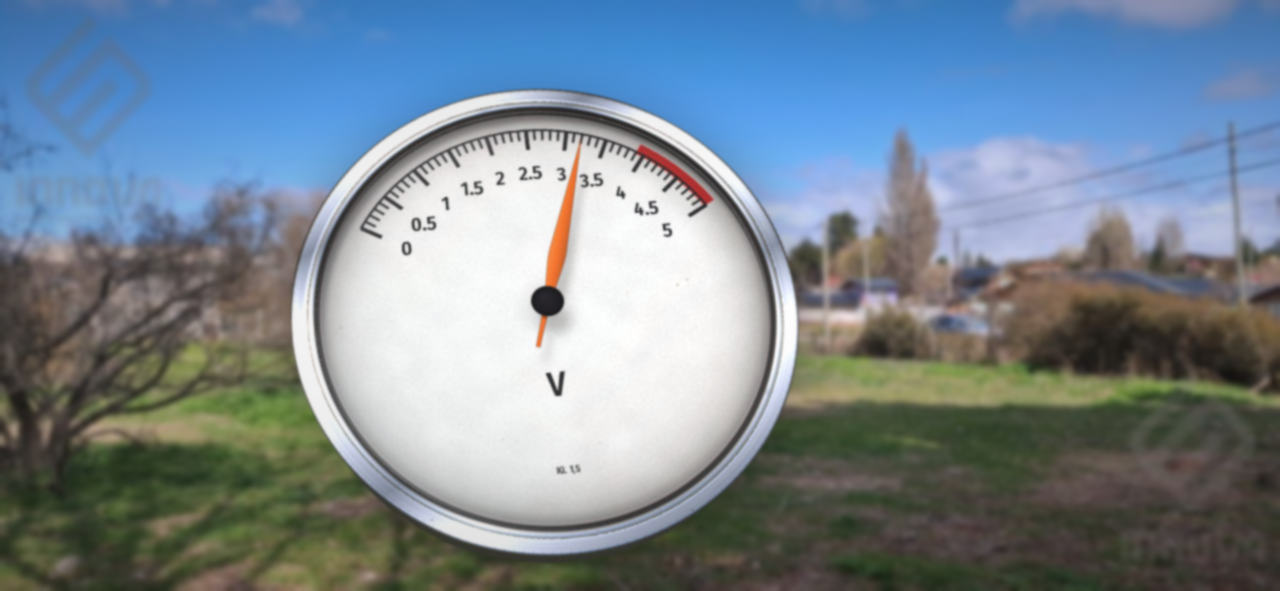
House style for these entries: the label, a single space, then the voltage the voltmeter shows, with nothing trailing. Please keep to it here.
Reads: 3.2 V
